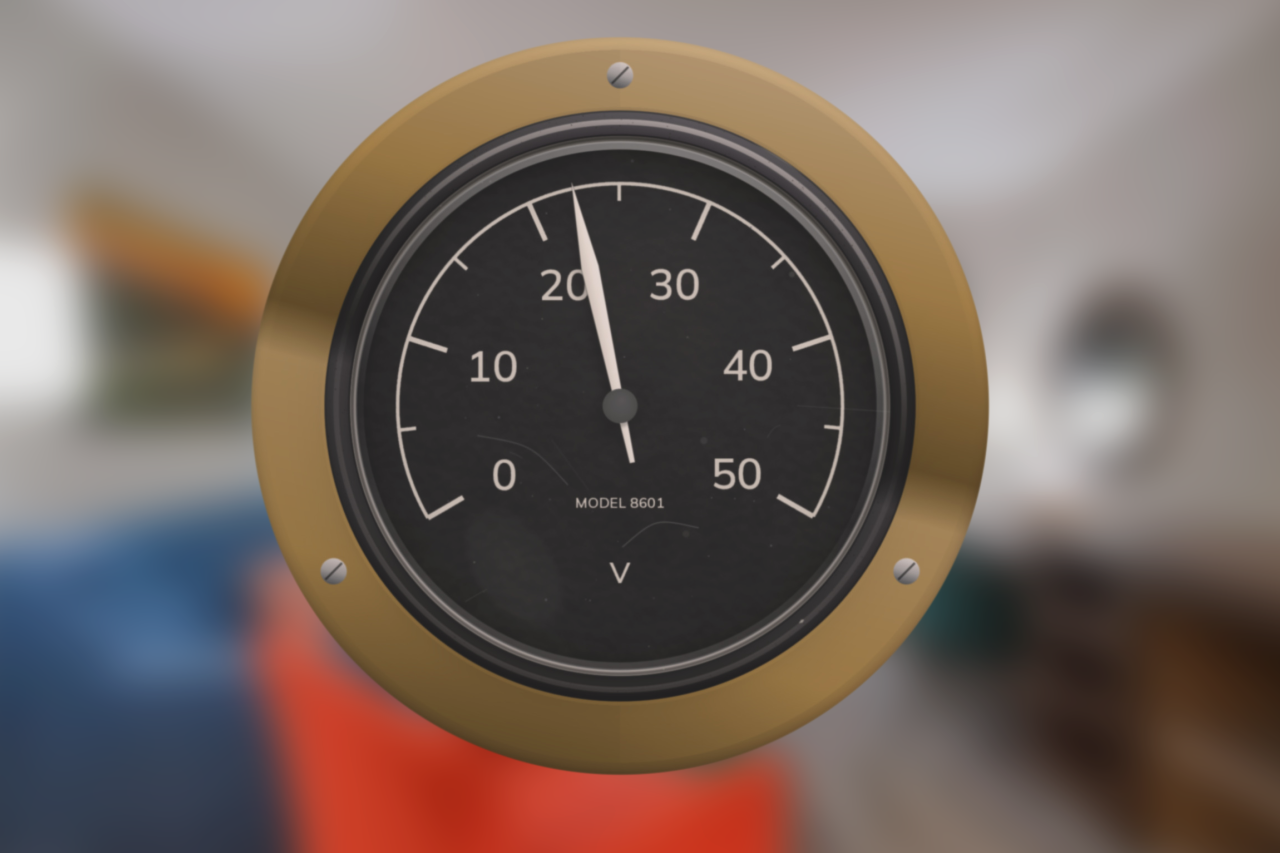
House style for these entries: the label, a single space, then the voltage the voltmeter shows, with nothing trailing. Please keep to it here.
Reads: 22.5 V
